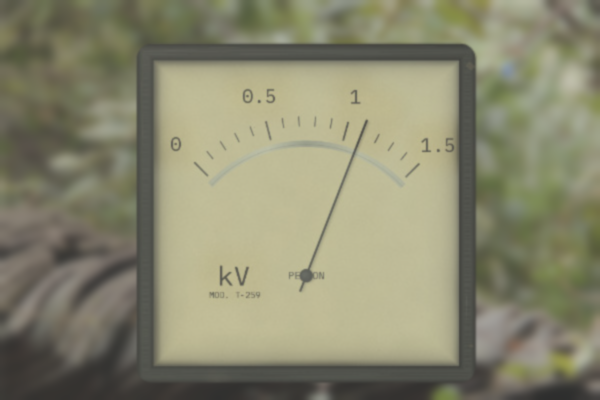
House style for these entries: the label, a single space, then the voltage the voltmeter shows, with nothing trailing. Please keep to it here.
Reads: 1.1 kV
